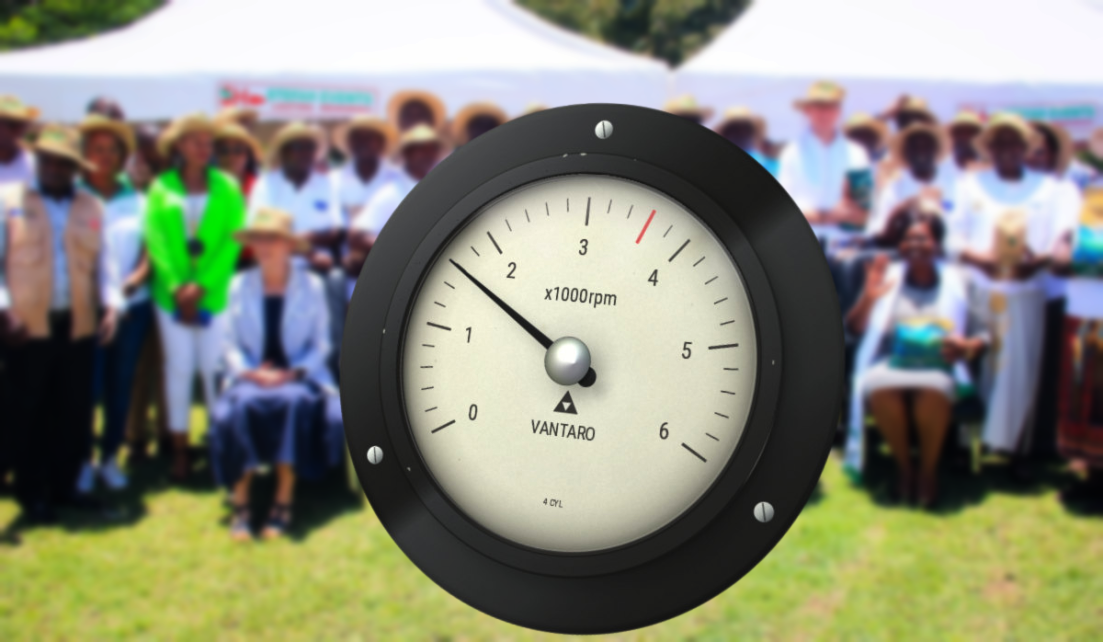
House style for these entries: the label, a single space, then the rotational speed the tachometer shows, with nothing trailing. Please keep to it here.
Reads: 1600 rpm
